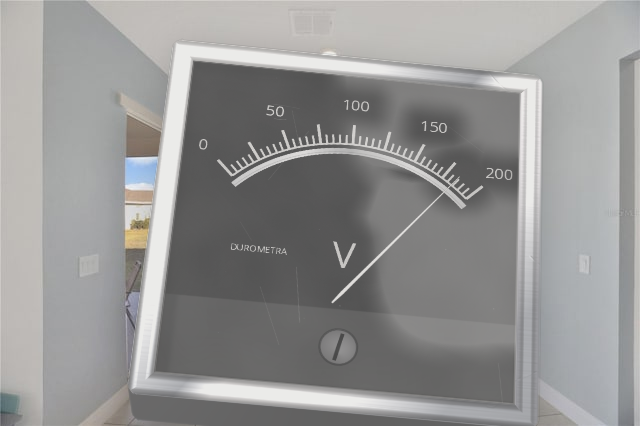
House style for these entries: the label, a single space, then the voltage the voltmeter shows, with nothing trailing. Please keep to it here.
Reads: 185 V
